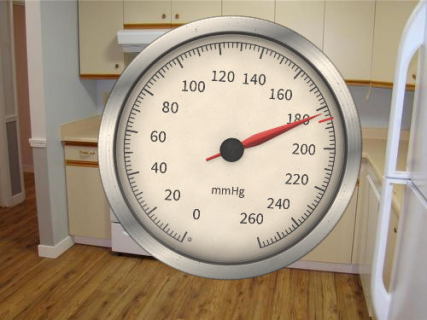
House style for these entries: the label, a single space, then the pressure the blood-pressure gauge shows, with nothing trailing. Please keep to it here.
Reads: 182 mmHg
